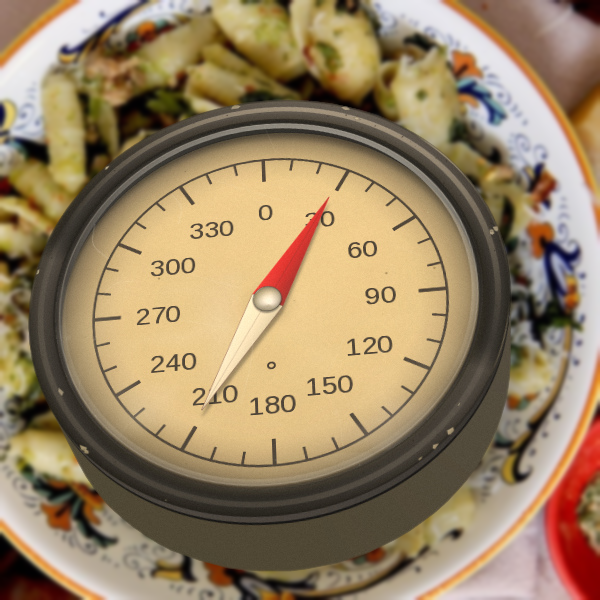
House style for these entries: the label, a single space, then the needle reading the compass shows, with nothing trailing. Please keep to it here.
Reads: 30 °
